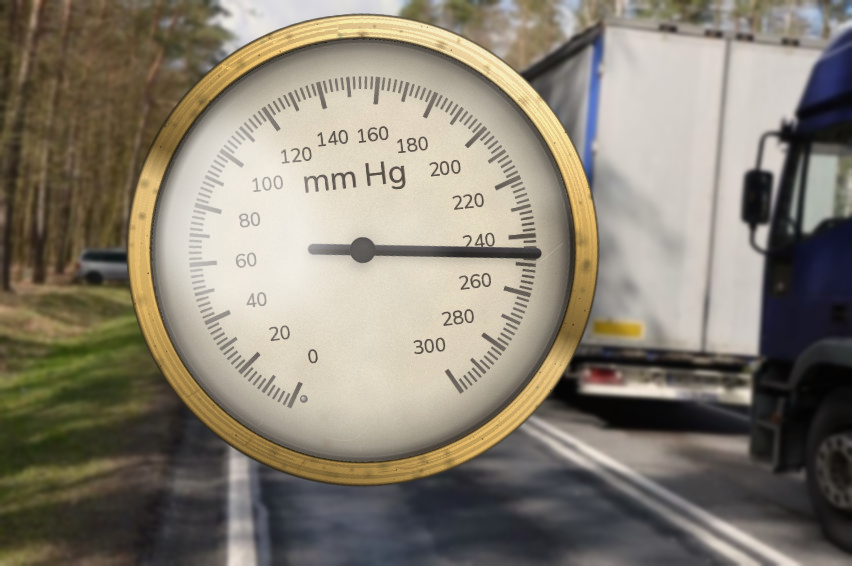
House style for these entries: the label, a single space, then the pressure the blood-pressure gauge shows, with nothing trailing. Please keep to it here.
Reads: 246 mmHg
